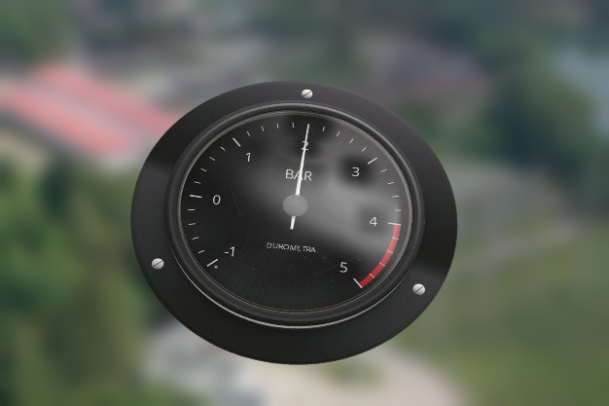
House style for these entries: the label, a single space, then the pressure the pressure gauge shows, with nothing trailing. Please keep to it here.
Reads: 2 bar
